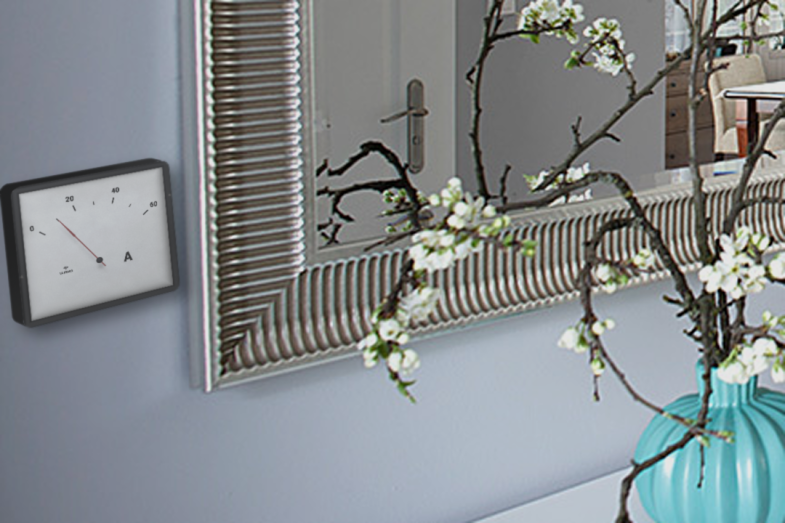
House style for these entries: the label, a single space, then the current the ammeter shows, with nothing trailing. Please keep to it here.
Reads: 10 A
